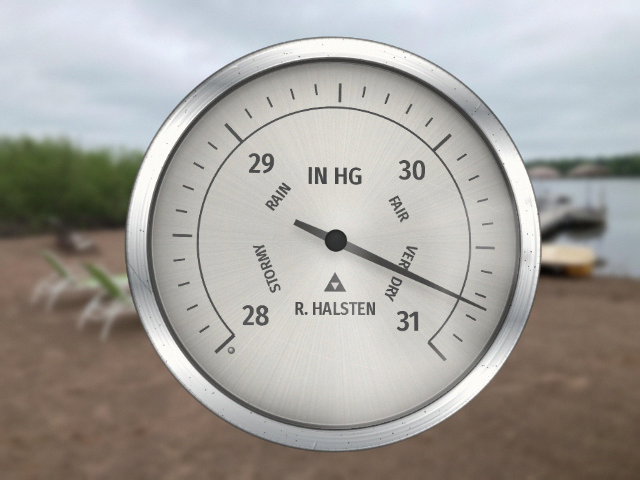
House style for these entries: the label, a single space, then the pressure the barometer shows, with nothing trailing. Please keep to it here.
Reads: 30.75 inHg
